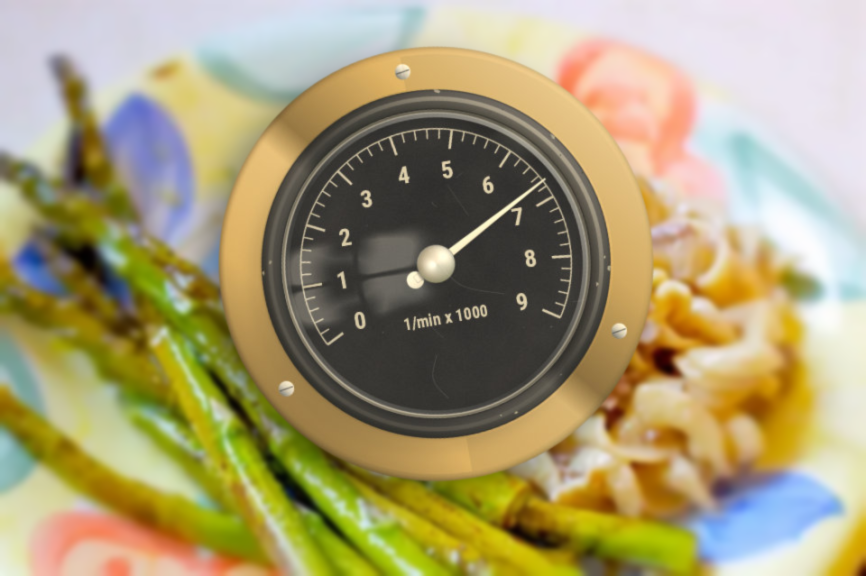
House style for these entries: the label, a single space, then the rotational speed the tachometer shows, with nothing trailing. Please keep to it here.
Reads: 6700 rpm
